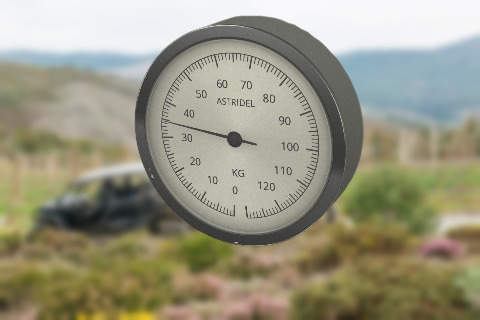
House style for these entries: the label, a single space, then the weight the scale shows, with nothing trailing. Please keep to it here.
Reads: 35 kg
